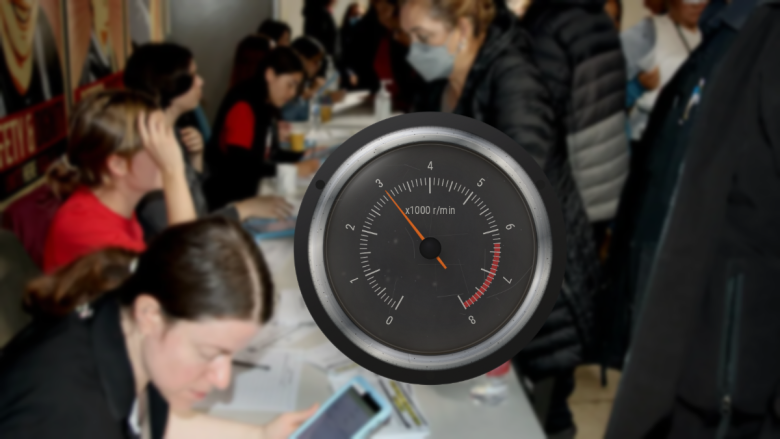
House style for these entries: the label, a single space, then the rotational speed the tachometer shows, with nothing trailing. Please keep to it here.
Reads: 3000 rpm
